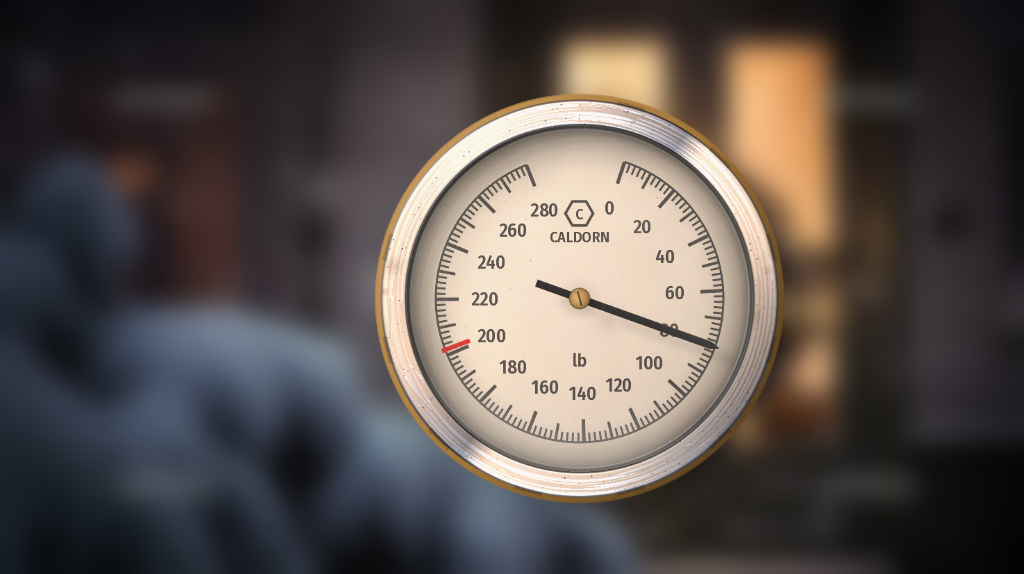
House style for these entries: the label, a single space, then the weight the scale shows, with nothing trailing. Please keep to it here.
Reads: 80 lb
